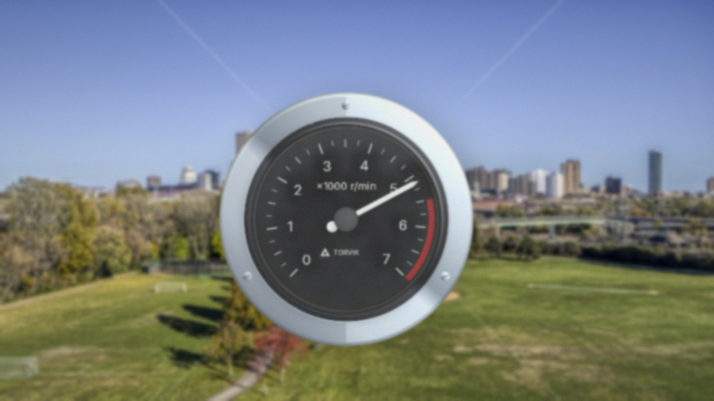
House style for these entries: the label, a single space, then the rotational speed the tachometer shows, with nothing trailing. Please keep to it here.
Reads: 5125 rpm
